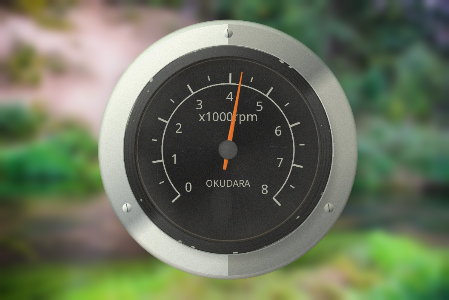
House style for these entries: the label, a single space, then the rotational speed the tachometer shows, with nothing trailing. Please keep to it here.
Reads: 4250 rpm
